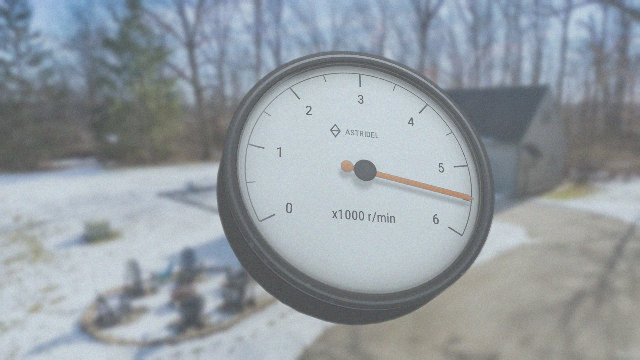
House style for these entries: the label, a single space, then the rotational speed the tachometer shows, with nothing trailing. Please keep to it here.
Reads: 5500 rpm
